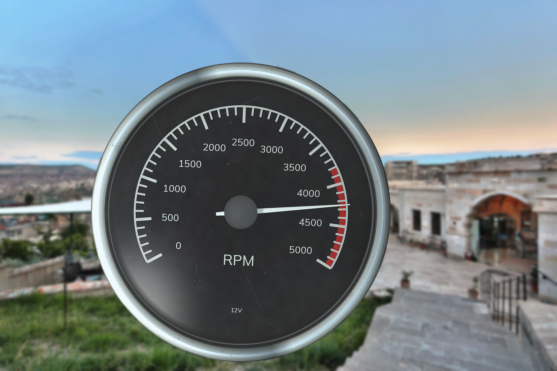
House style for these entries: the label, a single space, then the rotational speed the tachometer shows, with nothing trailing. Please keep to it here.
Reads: 4250 rpm
